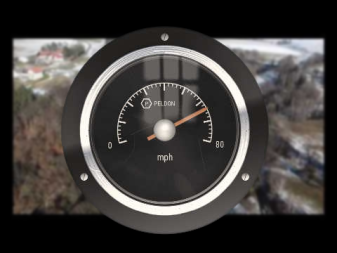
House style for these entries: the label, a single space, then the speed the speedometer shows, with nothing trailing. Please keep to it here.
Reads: 64 mph
